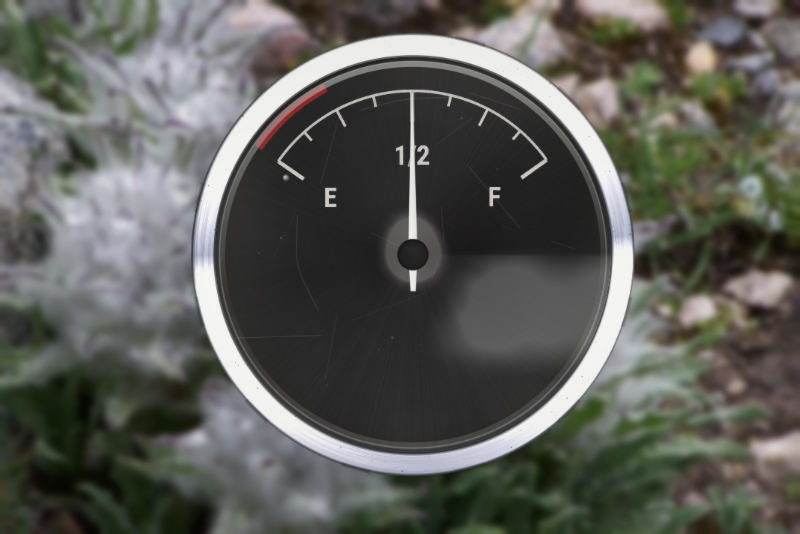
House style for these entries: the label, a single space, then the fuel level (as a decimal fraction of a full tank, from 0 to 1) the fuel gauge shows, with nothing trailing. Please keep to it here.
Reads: 0.5
